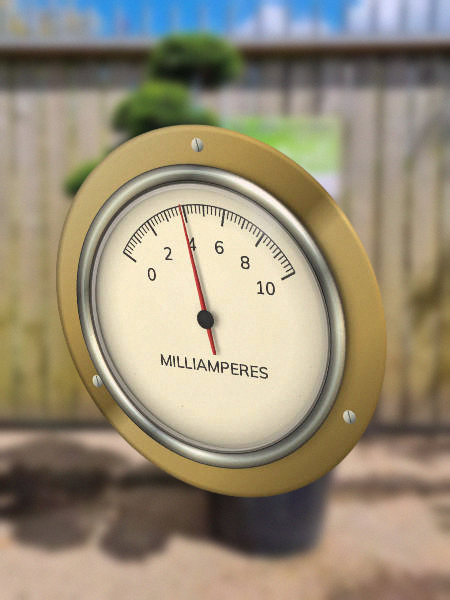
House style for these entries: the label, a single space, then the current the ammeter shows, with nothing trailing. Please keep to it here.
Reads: 4 mA
